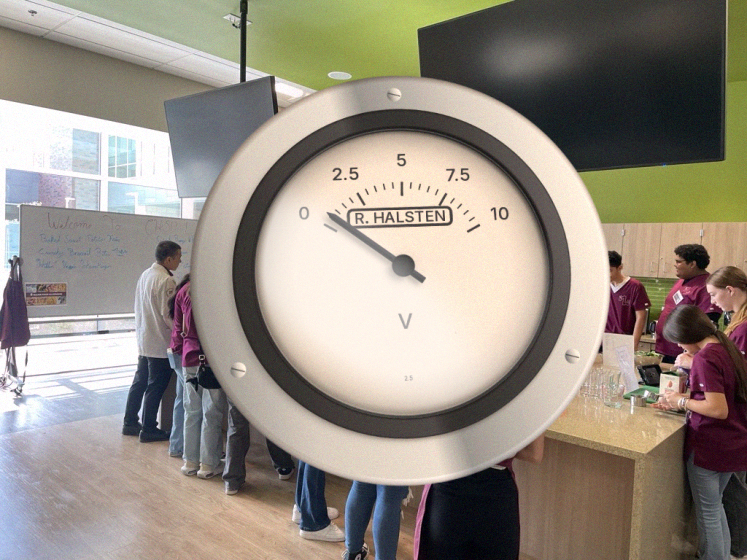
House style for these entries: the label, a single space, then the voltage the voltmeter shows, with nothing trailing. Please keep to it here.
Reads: 0.5 V
